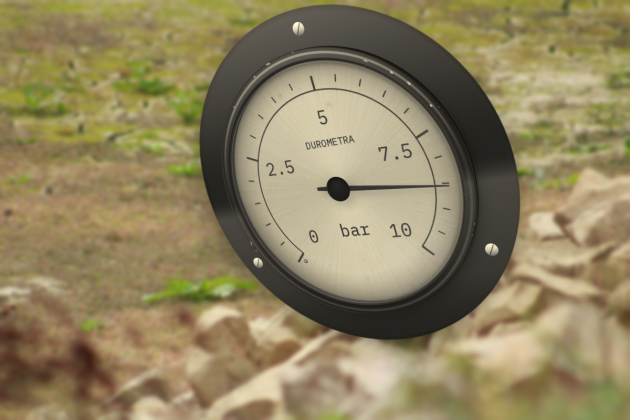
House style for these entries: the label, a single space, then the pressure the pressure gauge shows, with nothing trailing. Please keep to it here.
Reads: 8.5 bar
